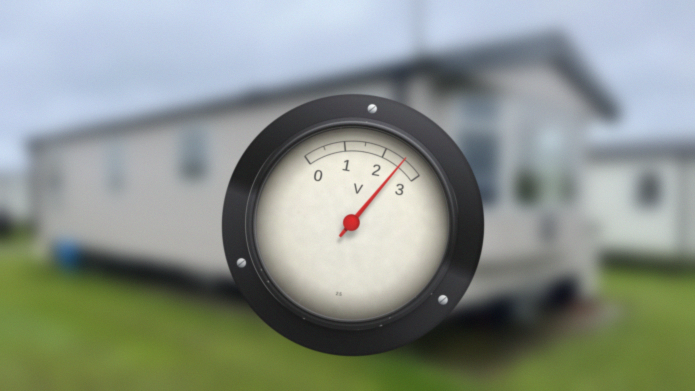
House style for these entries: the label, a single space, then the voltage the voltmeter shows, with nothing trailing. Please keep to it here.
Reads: 2.5 V
